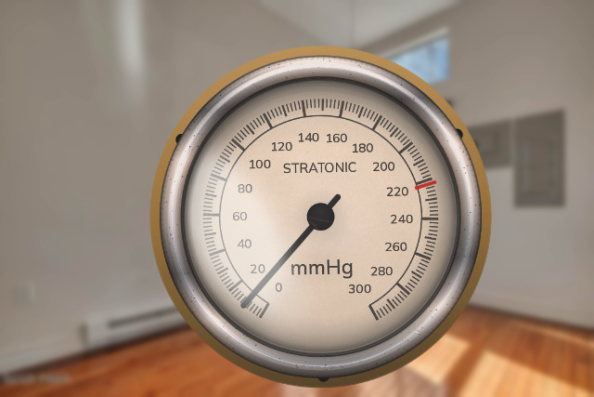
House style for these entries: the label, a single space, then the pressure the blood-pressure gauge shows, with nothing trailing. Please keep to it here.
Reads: 10 mmHg
